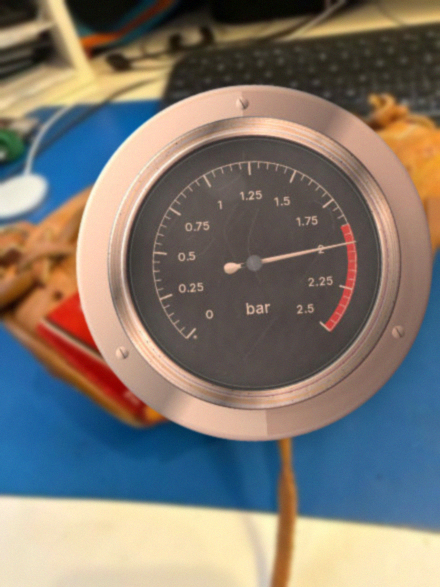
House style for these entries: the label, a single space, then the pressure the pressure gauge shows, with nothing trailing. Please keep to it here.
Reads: 2 bar
